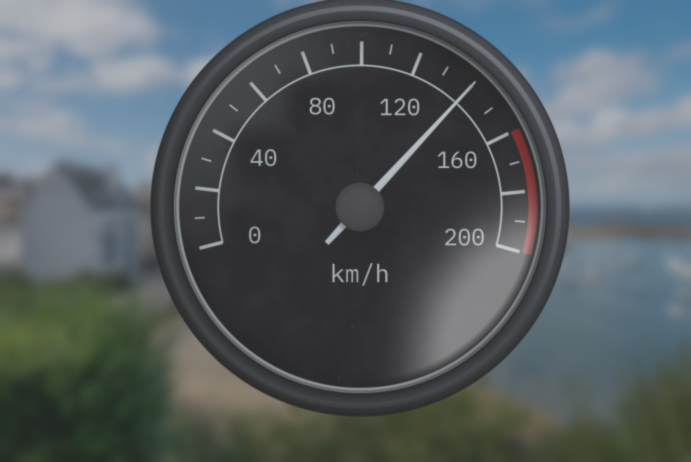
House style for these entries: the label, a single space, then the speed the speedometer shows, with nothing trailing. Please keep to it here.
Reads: 140 km/h
